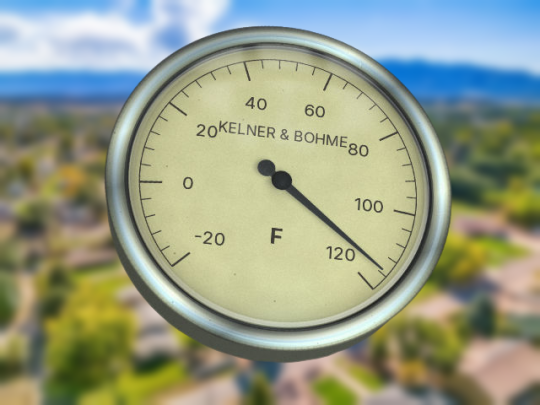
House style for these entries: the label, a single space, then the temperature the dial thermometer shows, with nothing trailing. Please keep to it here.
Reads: 116 °F
